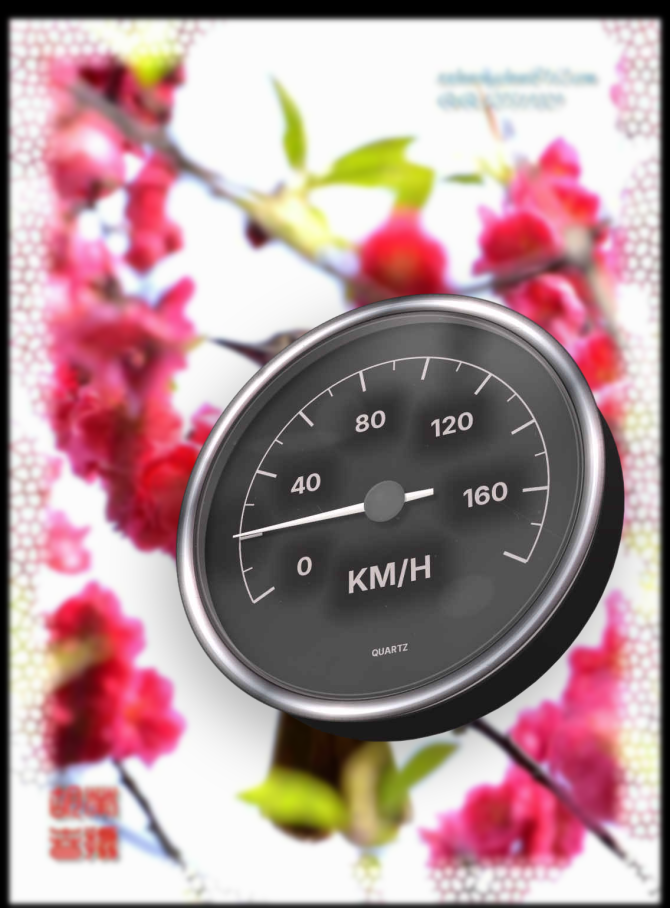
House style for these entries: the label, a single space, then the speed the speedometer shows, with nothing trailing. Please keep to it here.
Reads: 20 km/h
